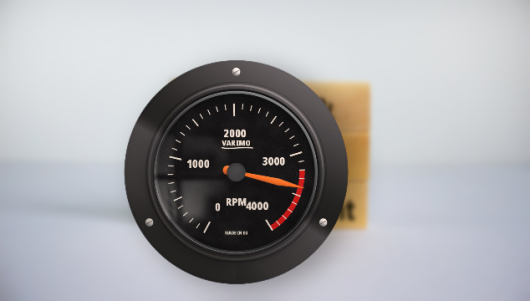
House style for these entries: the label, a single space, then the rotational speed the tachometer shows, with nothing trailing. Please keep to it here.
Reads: 3400 rpm
